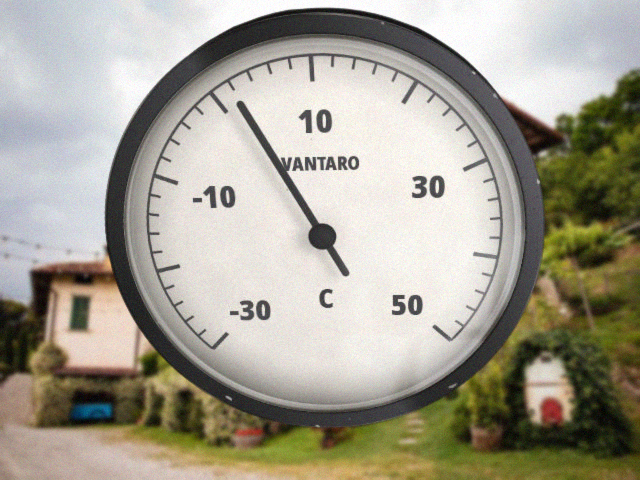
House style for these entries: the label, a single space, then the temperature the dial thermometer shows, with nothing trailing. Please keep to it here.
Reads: 2 °C
